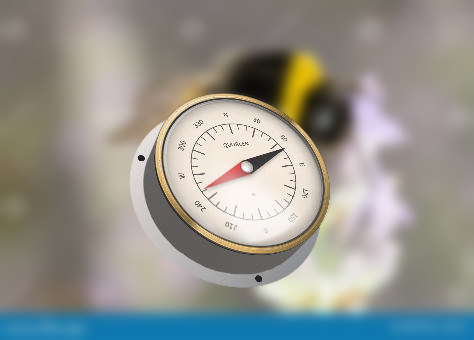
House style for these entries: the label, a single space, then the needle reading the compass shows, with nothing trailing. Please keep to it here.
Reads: 250 °
